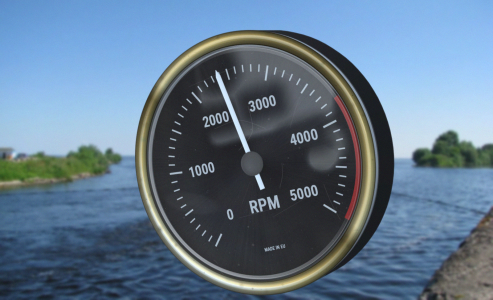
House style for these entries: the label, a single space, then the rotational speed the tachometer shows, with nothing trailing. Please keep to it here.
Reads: 2400 rpm
